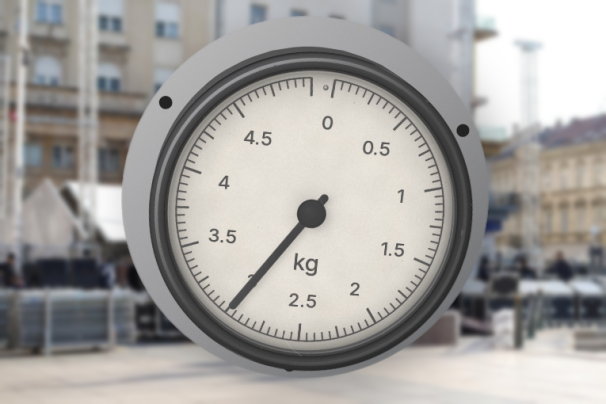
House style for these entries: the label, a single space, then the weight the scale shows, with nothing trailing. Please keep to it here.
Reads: 3 kg
